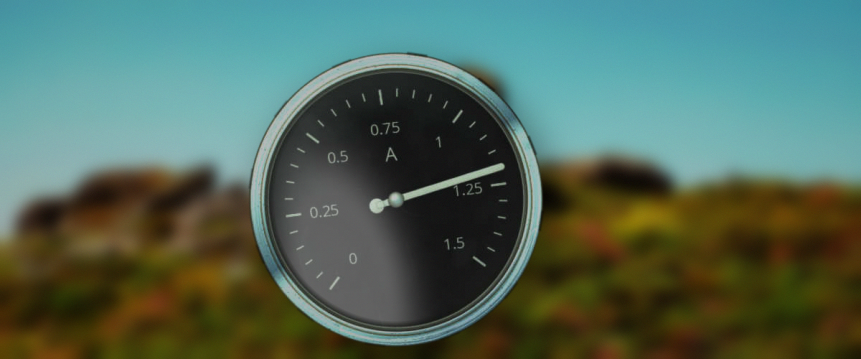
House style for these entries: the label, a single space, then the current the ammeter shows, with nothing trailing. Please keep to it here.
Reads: 1.2 A
